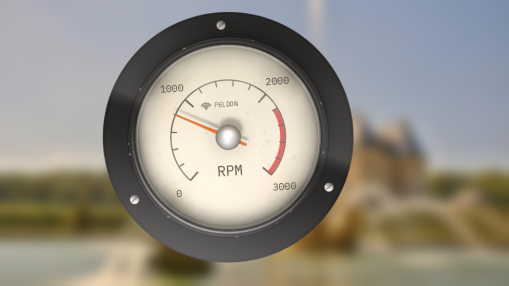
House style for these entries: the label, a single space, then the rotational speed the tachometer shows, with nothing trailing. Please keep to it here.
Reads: 800 rpm
